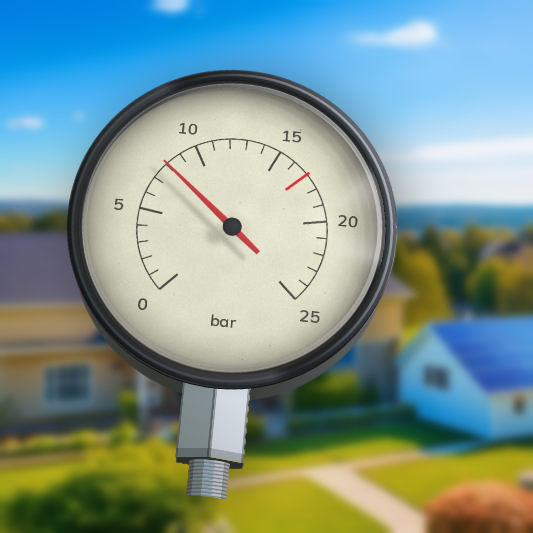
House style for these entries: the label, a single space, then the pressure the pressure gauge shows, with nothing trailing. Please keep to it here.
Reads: 8 bar
